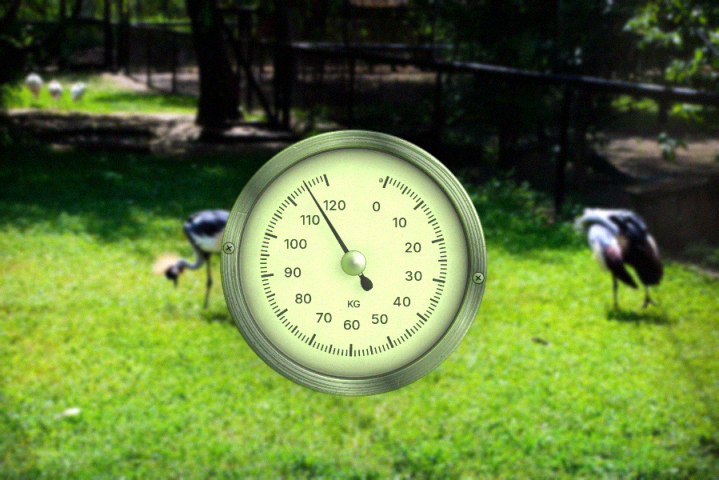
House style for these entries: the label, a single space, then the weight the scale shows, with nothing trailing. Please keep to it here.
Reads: 115 kg
